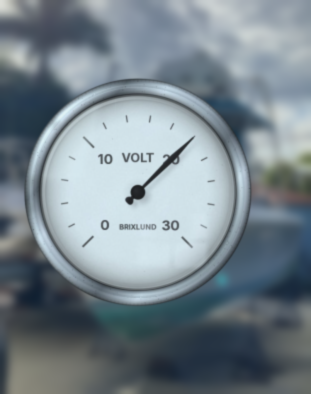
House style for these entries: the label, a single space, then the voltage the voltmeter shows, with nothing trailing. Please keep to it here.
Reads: 20 V
